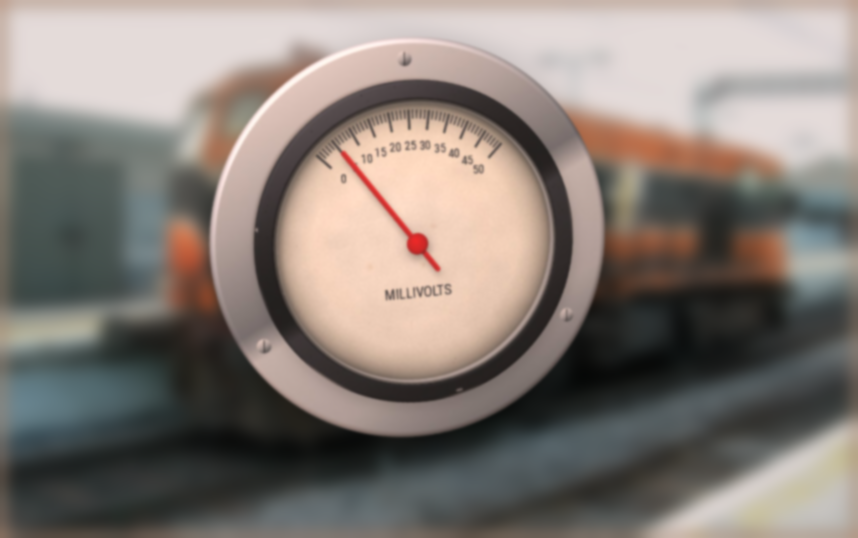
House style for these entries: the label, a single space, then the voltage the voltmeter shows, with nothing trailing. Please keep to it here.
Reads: 5 mV
